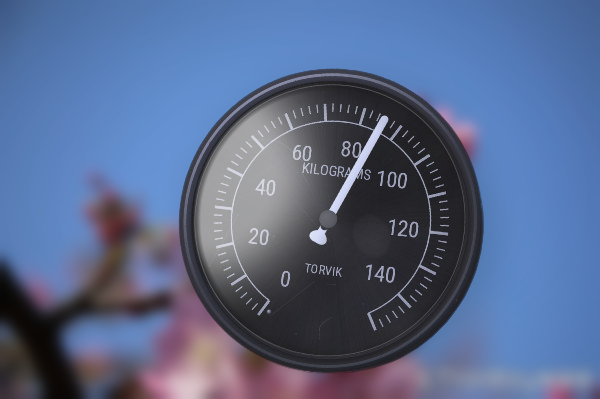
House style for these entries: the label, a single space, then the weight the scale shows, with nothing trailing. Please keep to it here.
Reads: 86 kg
